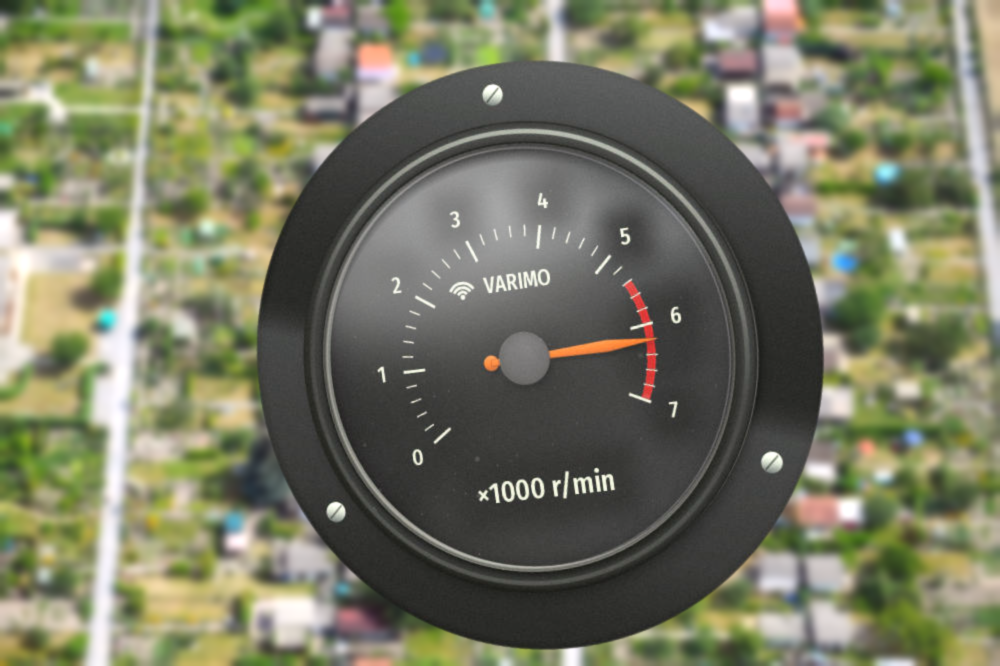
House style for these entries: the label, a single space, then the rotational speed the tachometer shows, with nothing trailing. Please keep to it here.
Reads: 6200 rpm
